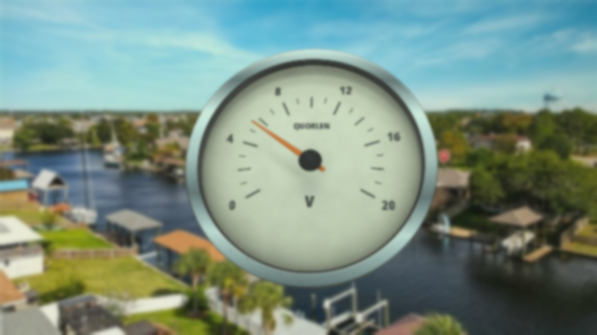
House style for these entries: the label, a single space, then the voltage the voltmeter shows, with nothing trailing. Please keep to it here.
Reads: 5.5 V
